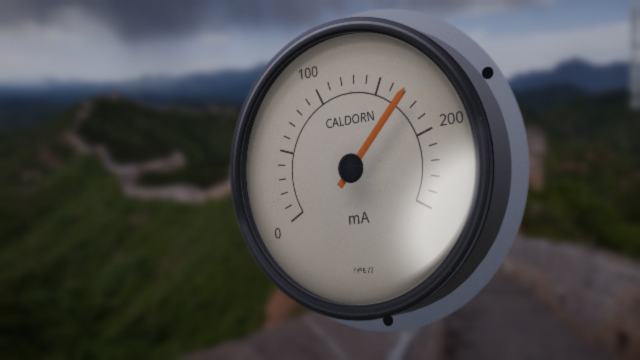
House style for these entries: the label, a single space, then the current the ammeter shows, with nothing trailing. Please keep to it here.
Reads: 170 mA
